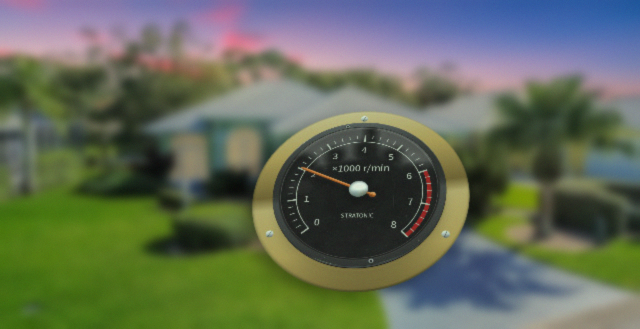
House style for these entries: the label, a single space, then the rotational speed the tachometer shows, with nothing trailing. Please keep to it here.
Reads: 2000 rpm
